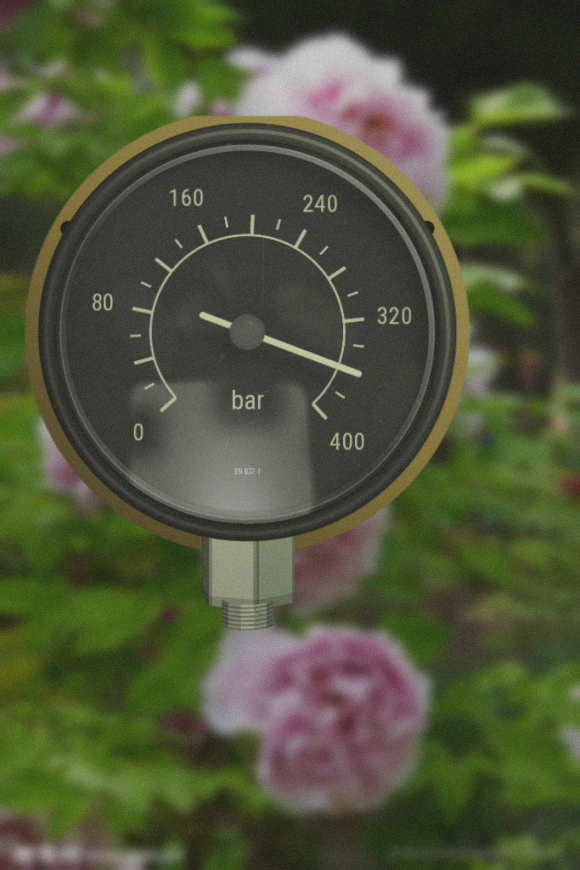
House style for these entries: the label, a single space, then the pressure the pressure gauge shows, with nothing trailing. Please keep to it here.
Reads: 360 bar
